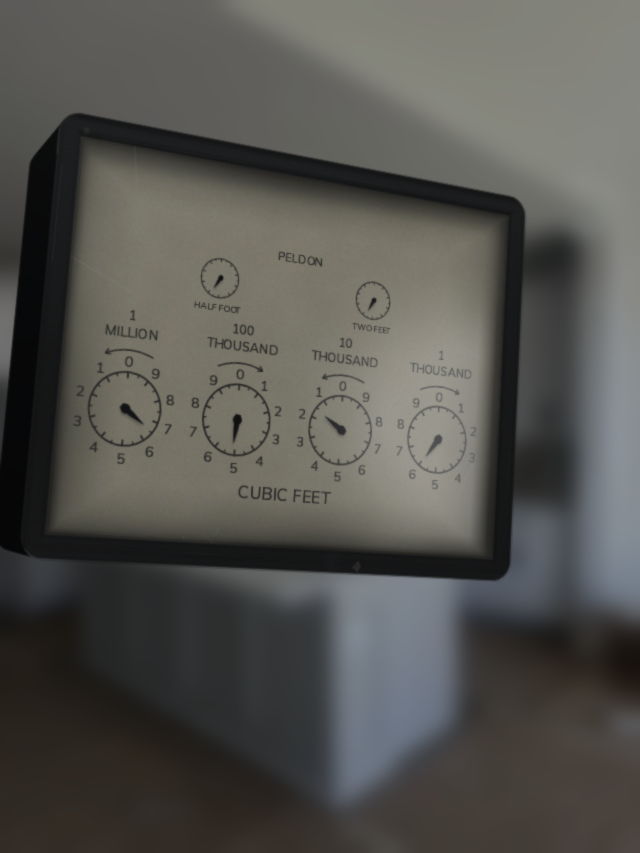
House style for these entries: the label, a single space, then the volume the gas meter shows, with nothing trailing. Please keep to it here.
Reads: 651600 ft³
